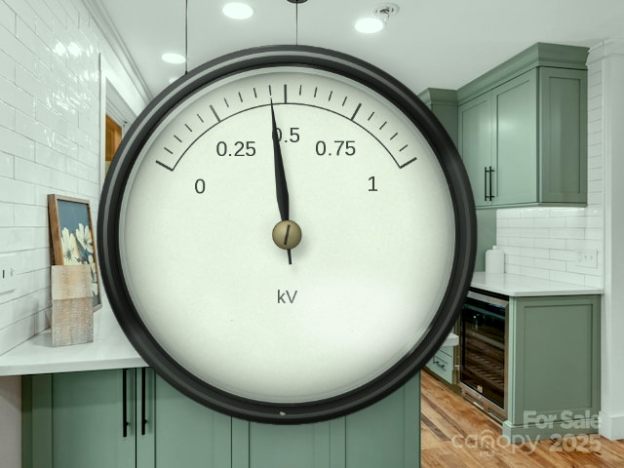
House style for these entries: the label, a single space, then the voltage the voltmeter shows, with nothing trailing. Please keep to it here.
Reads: 0.45 kV
